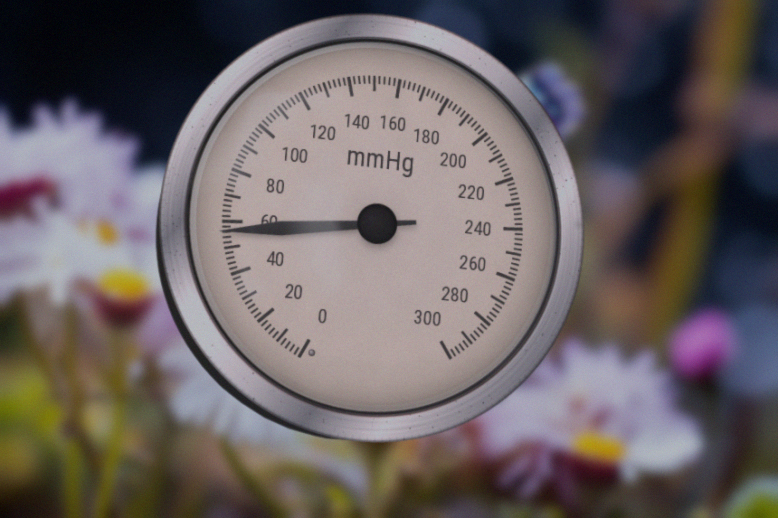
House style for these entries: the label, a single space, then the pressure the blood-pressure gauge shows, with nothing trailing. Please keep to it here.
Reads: 56 mmHg
